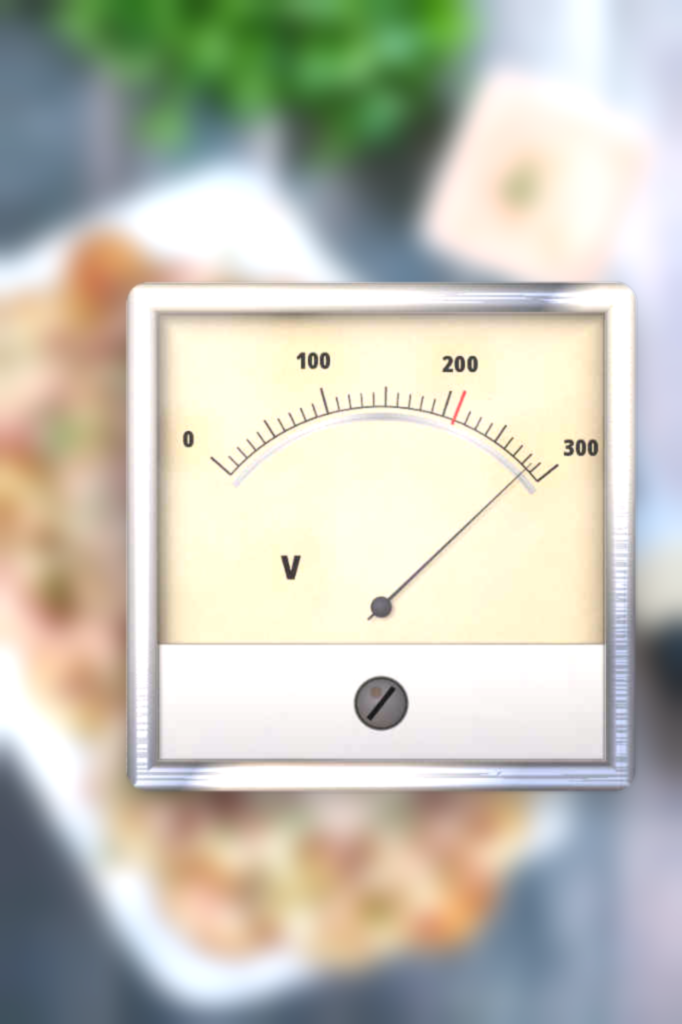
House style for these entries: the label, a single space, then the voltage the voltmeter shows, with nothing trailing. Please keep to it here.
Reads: 285 V
